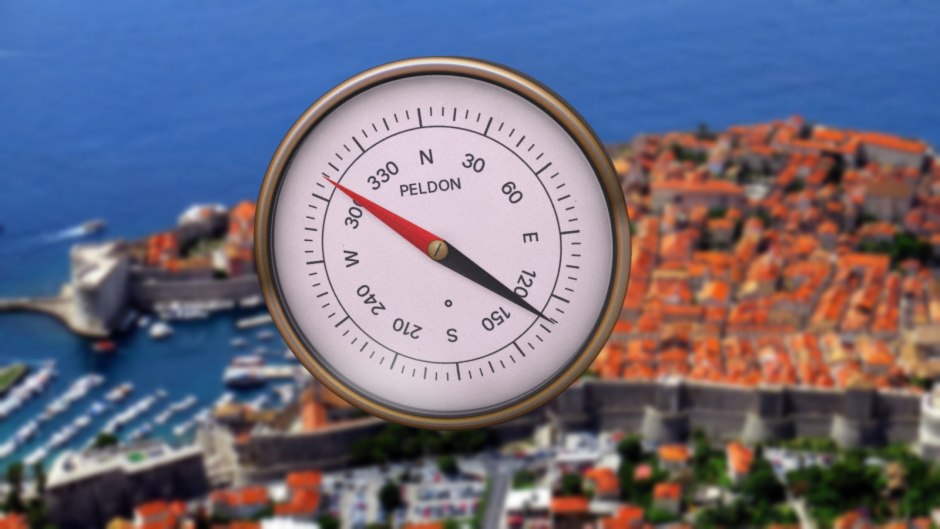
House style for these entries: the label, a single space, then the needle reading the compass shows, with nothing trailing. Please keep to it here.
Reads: 310 °
